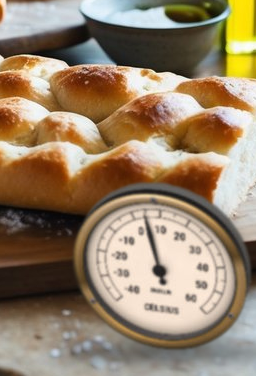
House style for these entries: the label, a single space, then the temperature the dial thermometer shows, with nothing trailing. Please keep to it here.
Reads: 5 °C
